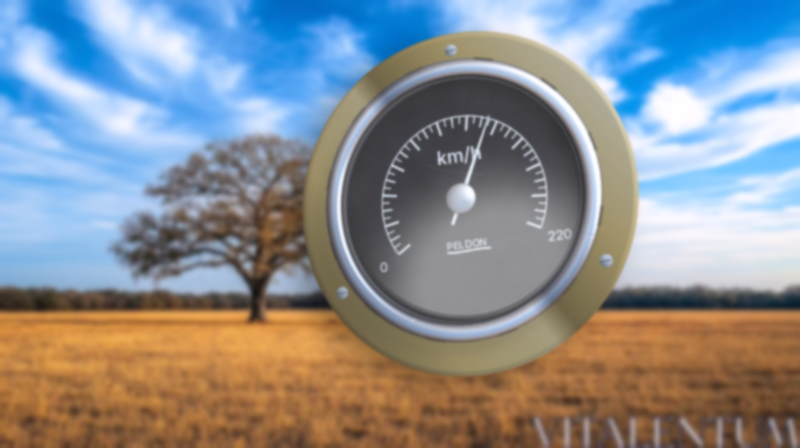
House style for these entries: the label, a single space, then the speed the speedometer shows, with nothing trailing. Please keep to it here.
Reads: 135 km/h
